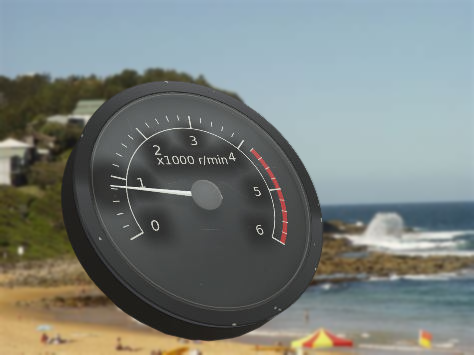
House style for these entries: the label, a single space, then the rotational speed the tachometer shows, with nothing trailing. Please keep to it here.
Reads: 800 rpm
